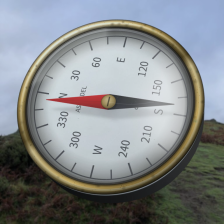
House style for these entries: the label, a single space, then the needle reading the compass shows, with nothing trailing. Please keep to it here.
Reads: 352.5 °
